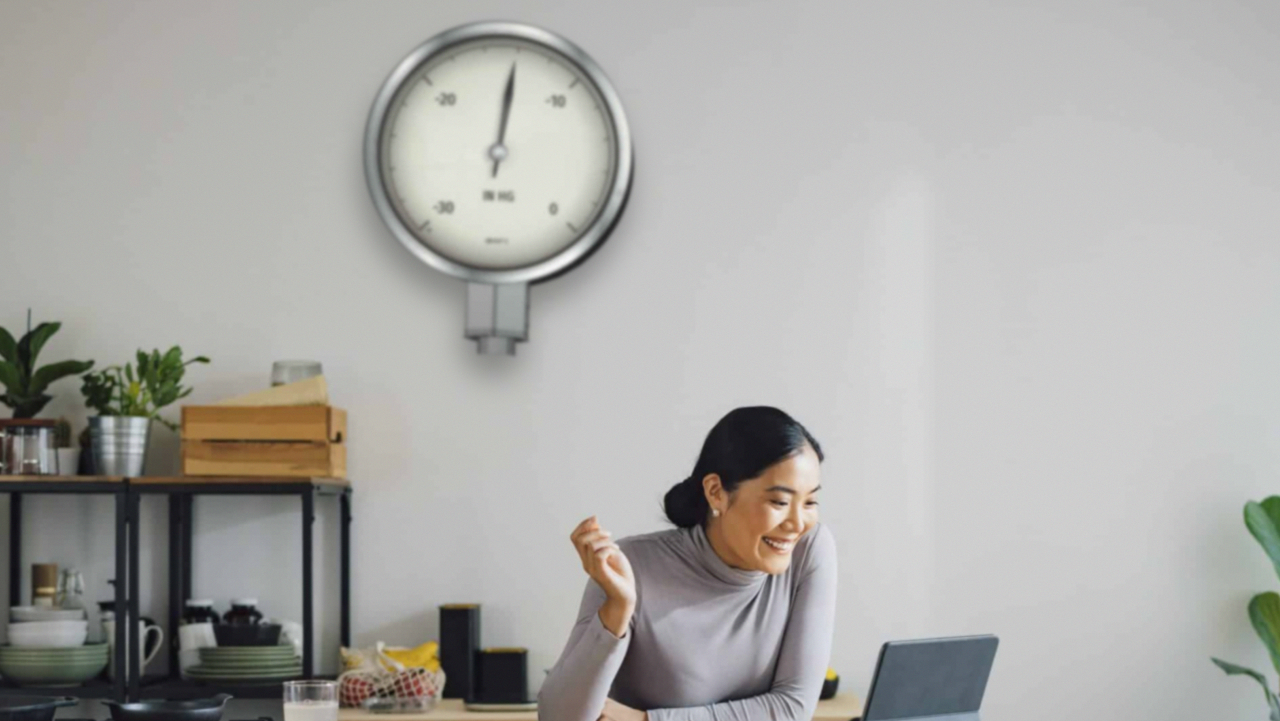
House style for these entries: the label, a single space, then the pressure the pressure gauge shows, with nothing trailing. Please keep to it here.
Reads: -14 inHg
